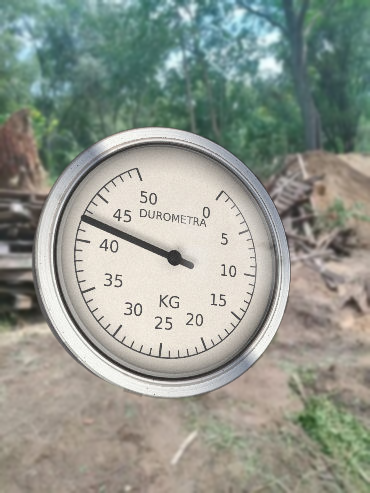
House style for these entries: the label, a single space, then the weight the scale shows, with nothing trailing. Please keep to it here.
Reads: 42 kg
